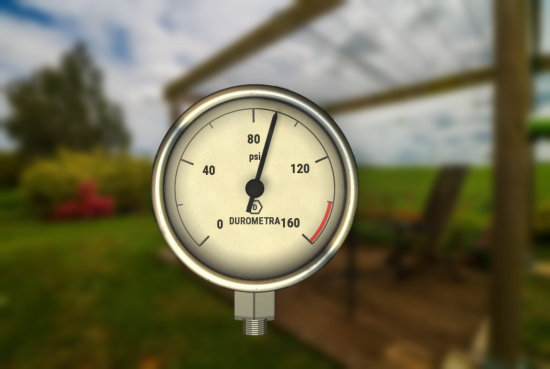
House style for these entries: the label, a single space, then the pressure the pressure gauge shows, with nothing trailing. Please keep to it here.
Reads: 90 psi
